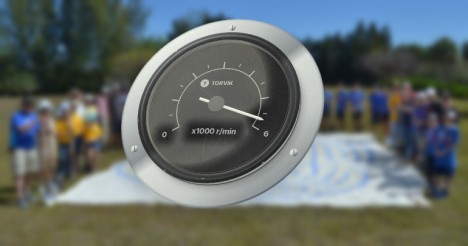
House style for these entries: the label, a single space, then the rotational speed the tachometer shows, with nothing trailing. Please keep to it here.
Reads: 5750 rpm
